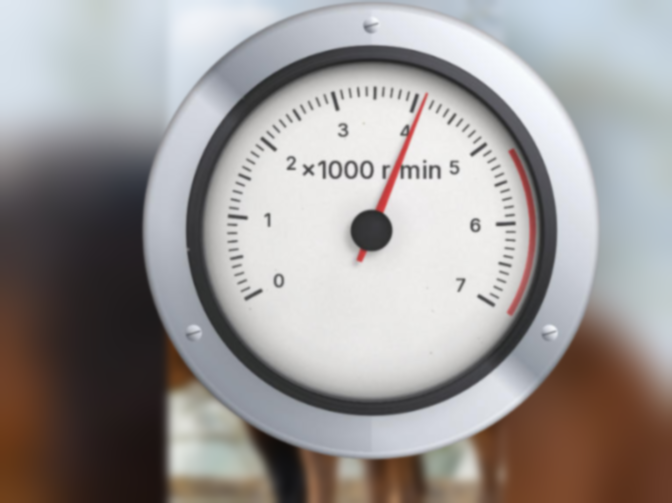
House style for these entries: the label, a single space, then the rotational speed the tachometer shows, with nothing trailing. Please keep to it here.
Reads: 4100 rpm
